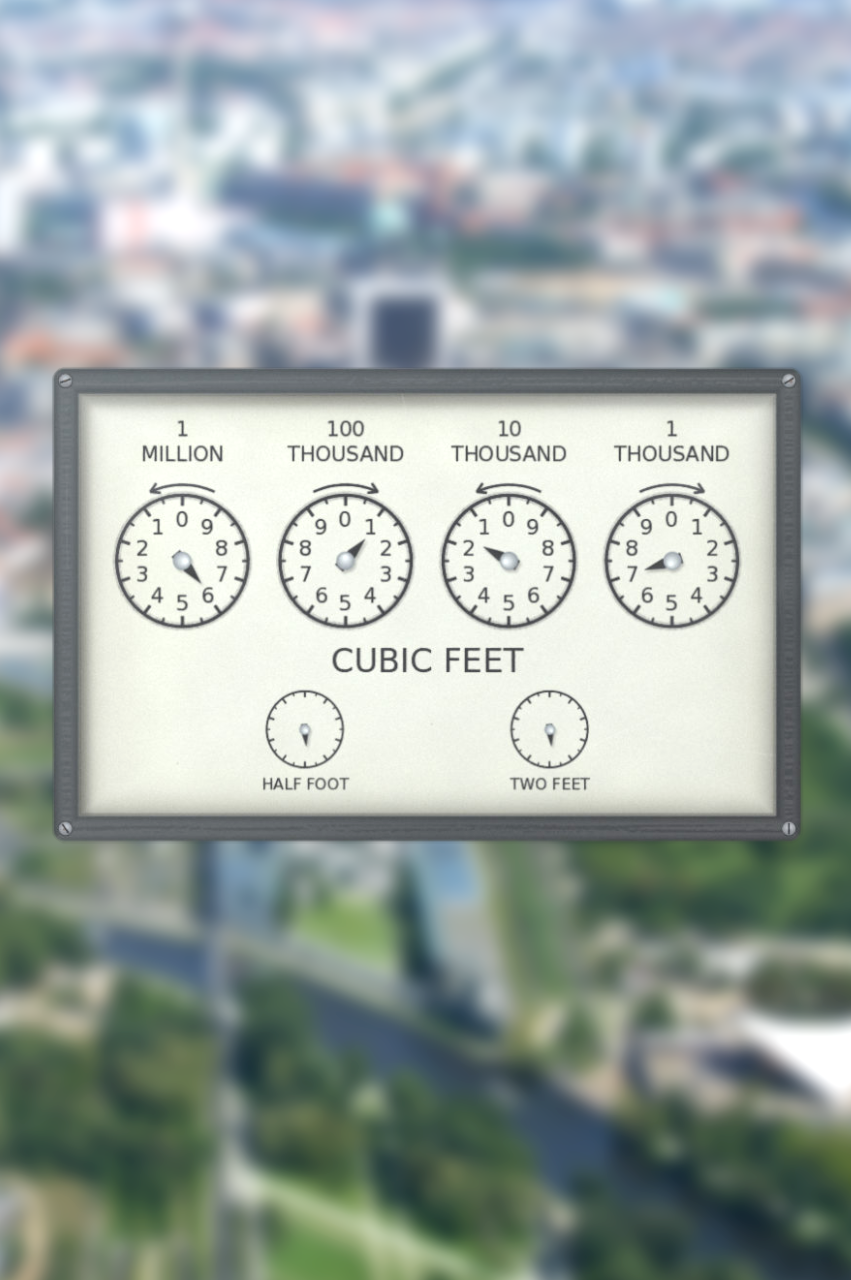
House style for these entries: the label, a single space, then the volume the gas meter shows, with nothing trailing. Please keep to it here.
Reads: 611700 ft³
